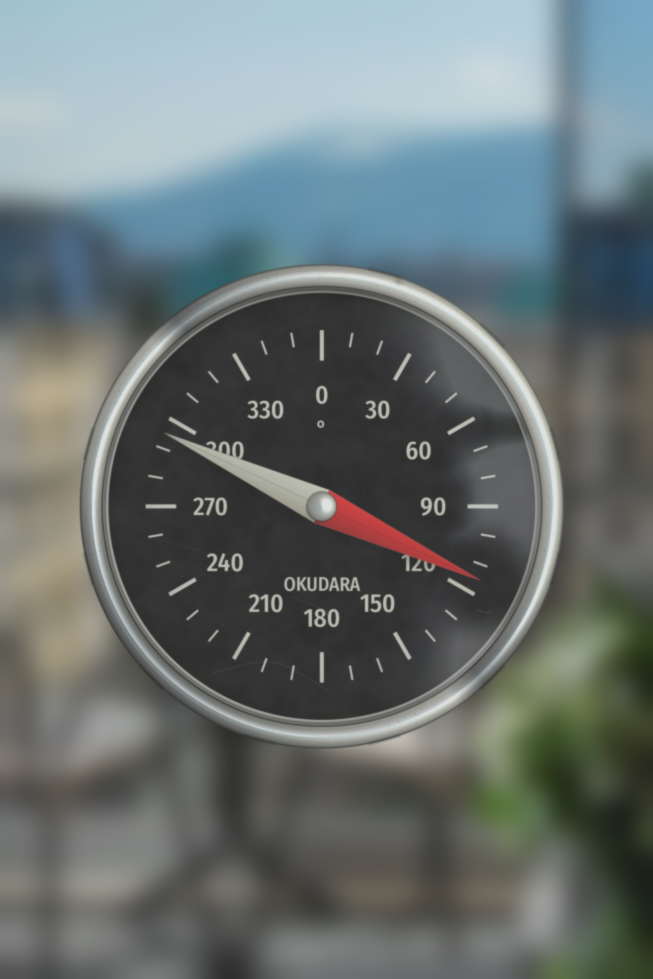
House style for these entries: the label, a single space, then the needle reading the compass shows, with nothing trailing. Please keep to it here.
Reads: 115 °
